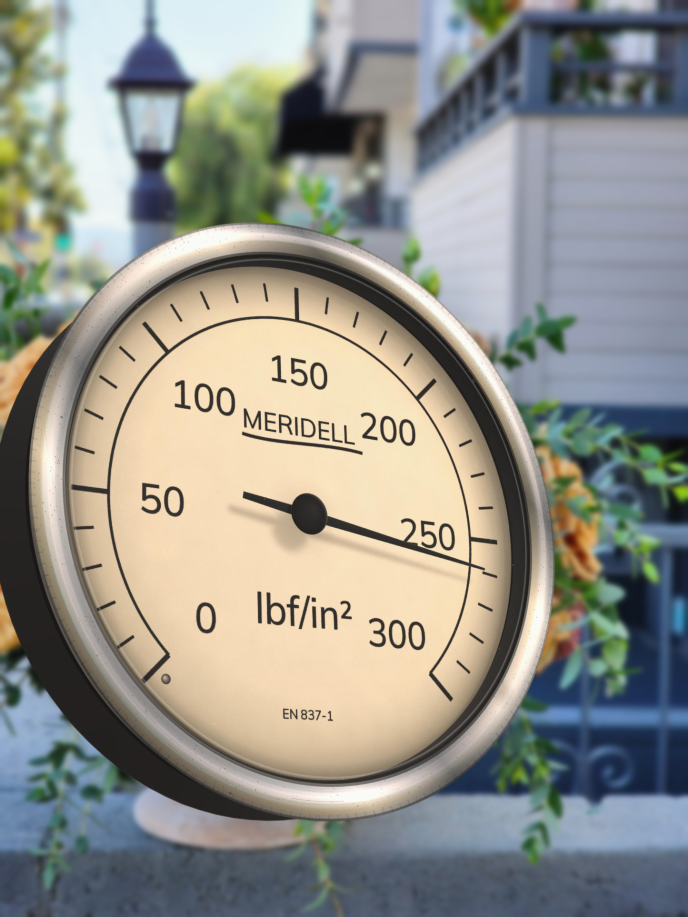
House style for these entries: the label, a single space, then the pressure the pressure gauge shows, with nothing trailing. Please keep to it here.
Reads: 260 psi
